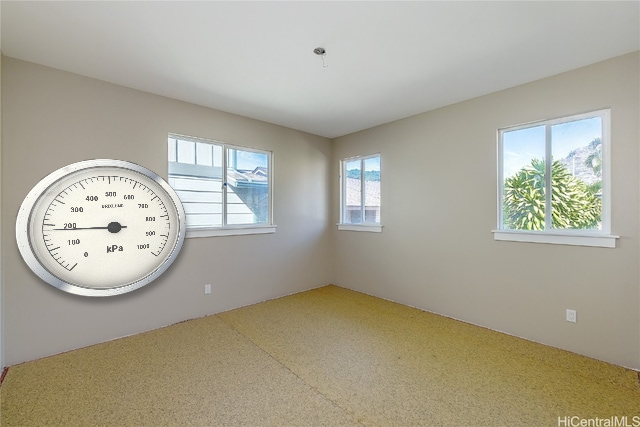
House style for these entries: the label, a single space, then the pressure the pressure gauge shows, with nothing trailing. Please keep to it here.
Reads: 180 kPa
